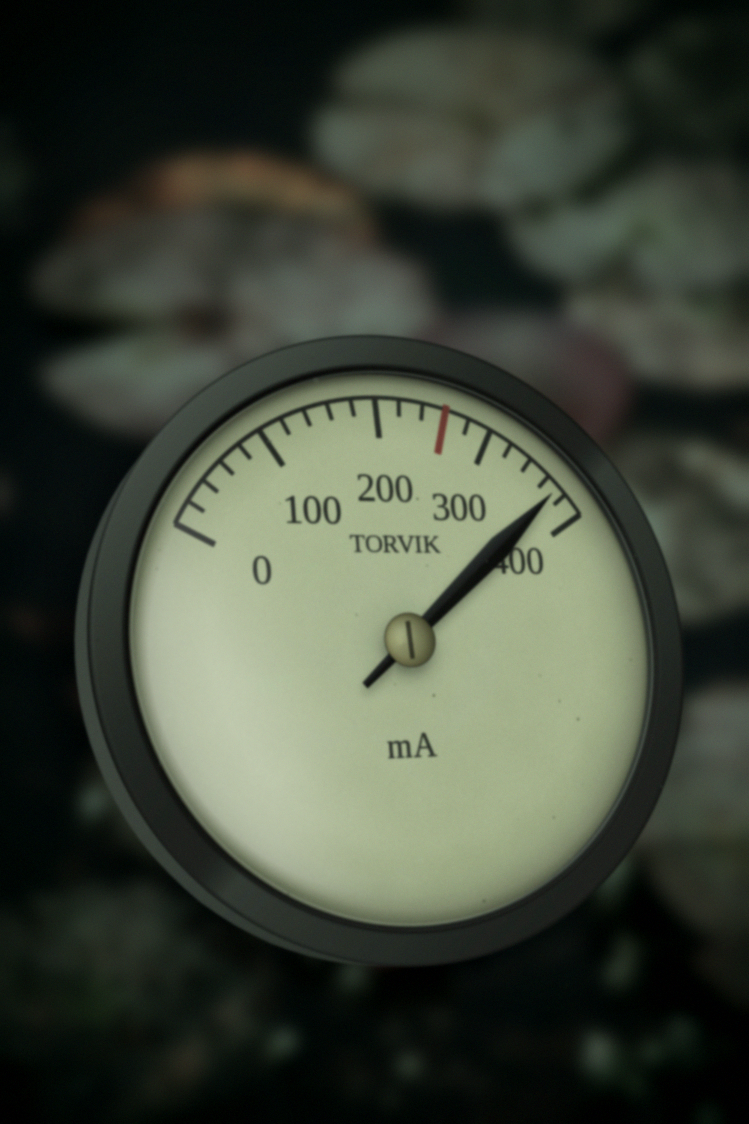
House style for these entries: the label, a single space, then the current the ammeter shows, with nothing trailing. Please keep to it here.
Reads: 370 mA
